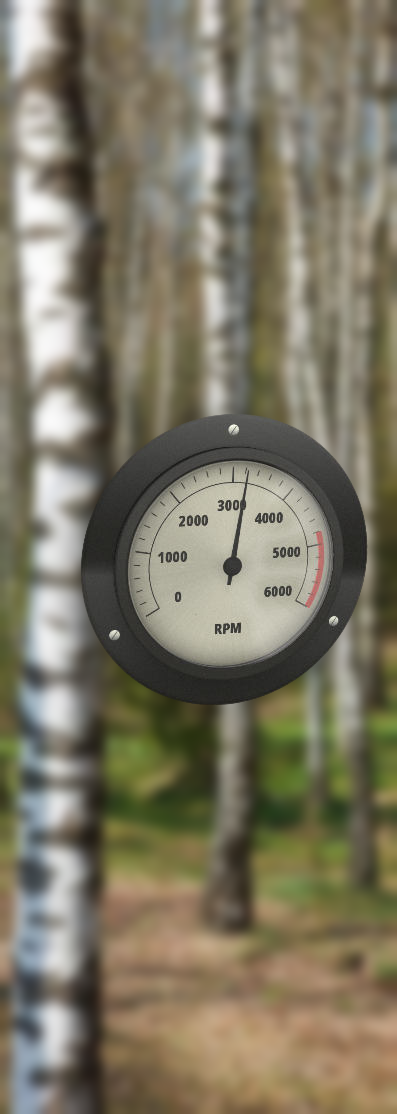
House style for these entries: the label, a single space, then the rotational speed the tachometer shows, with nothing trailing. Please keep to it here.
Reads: 3200 rpm
